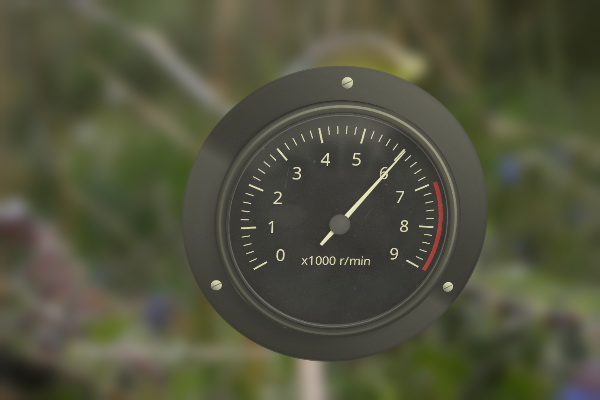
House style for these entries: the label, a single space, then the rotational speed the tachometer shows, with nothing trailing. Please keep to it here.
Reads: 6000 rpm
